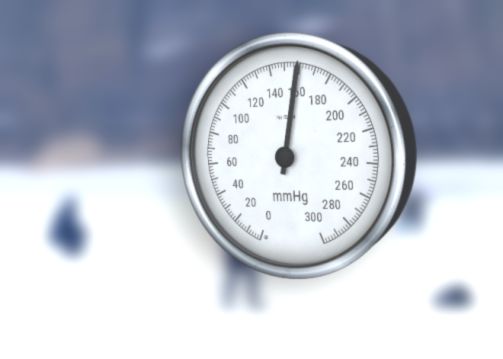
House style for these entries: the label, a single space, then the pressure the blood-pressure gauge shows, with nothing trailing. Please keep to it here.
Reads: 160 mmHg
